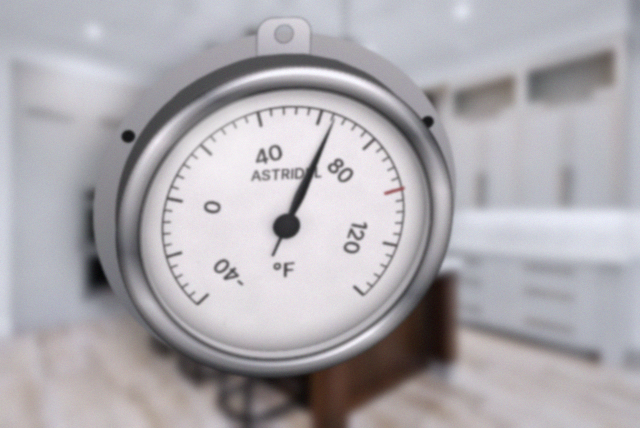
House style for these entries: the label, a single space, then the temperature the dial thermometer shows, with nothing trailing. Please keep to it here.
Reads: 64 °F
